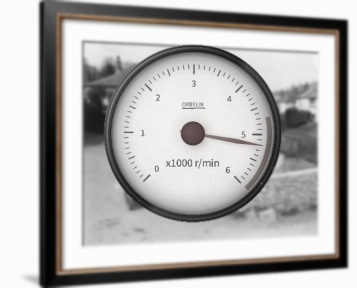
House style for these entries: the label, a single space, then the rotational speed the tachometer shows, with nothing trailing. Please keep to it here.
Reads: 5200 rpm
